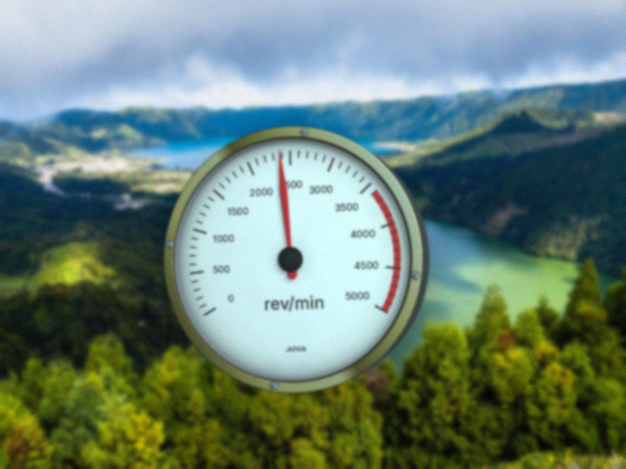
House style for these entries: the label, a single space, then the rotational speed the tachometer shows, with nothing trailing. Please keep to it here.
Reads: 2400 rpm
